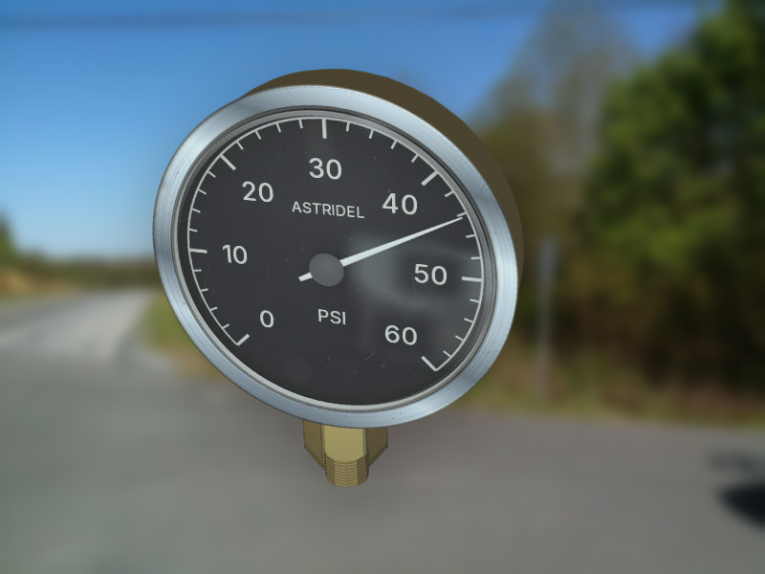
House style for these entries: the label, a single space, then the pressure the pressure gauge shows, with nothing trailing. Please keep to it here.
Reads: 44 psi
